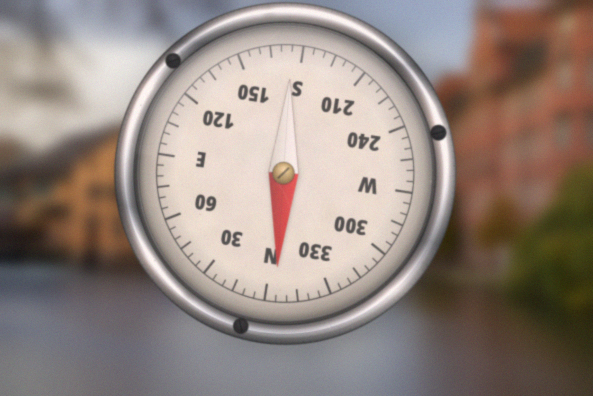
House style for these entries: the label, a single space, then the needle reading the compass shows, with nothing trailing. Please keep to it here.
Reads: 355 °
